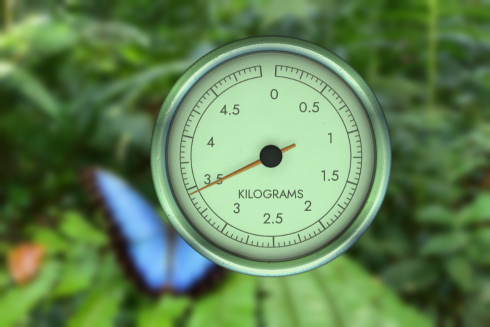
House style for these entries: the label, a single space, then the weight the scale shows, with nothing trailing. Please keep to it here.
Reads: 3.45 kg
